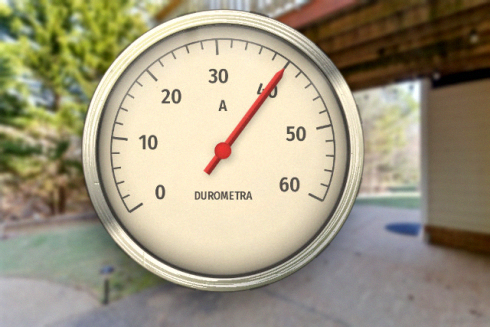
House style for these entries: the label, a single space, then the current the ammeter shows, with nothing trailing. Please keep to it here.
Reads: 40 A
